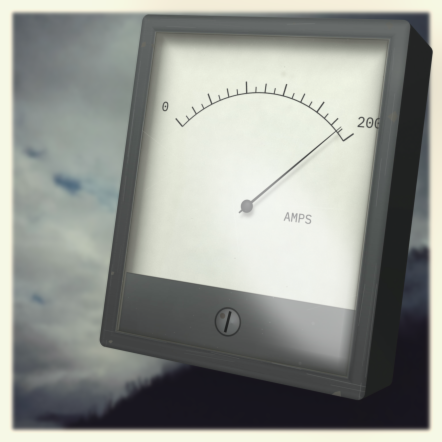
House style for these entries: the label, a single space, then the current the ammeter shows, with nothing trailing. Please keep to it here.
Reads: 190 A
